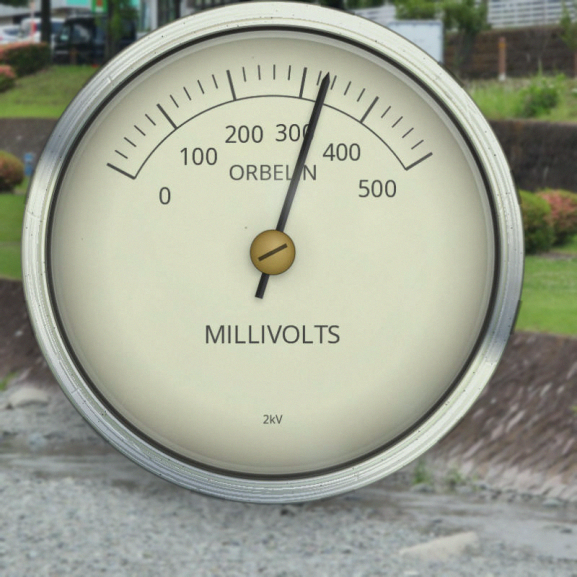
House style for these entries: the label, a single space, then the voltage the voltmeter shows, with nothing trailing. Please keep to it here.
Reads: 330 mV
